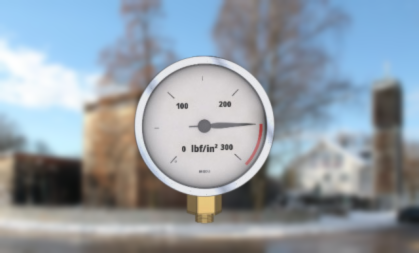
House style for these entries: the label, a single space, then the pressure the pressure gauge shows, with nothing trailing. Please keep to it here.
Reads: 250 psi
